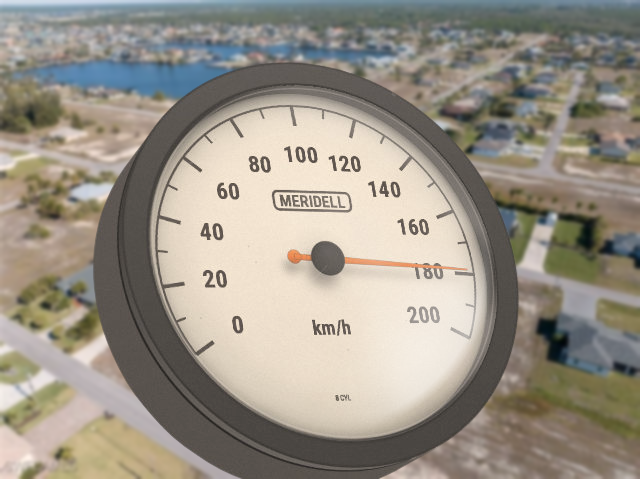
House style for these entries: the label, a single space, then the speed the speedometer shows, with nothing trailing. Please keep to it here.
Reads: 180 km/h
